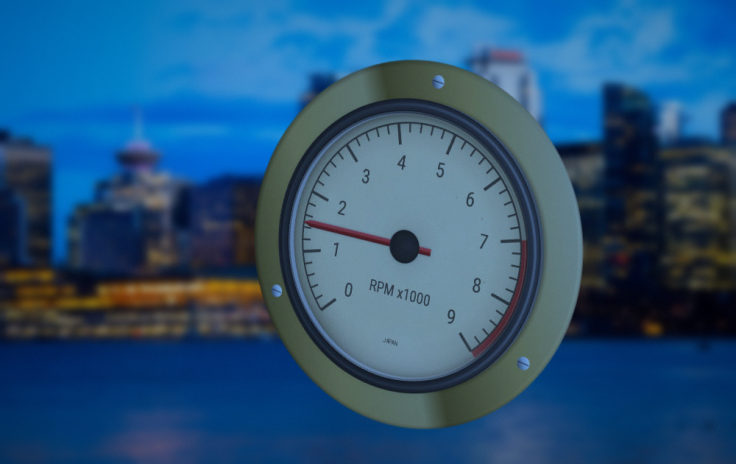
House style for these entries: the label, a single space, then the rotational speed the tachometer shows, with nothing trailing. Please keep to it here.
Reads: 1500 rpm
